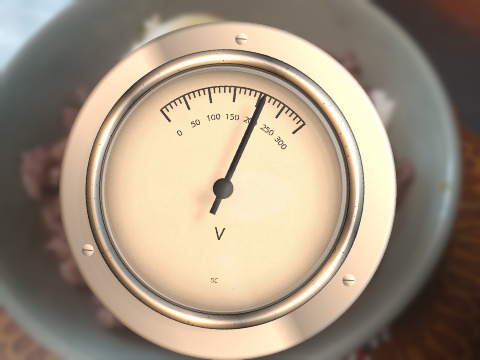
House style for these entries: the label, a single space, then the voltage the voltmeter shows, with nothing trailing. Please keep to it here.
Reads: 210 V
